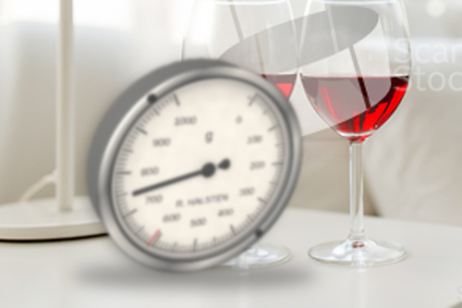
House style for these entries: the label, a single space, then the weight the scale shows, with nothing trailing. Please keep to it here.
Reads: 750 g
